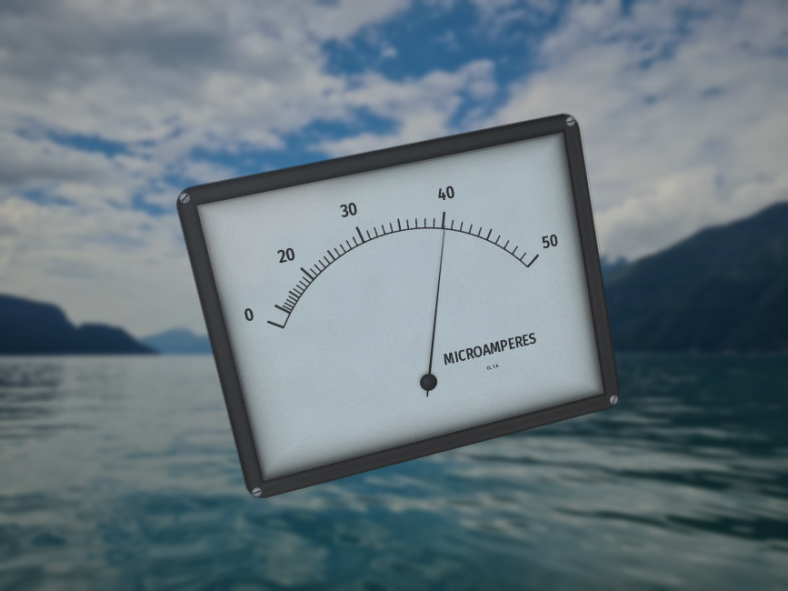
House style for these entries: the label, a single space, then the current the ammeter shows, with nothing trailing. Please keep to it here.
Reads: 40 µA
